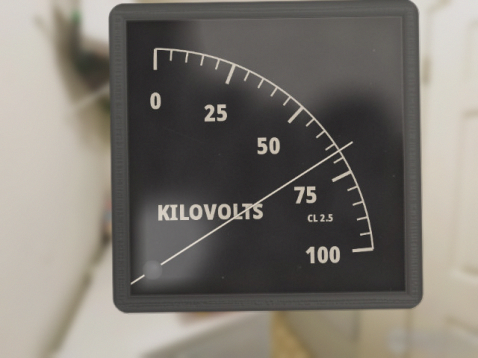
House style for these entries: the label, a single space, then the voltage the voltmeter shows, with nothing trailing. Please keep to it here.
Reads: 67.5 kV
